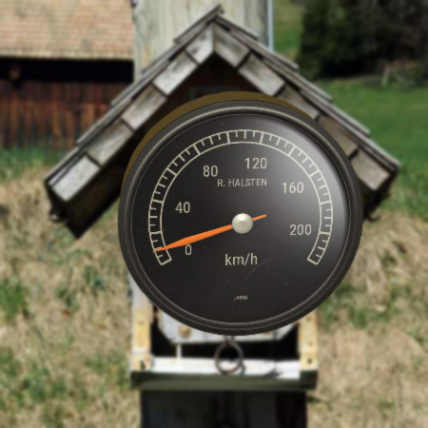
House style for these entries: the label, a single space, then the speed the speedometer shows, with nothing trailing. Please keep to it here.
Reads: 10 km/h
